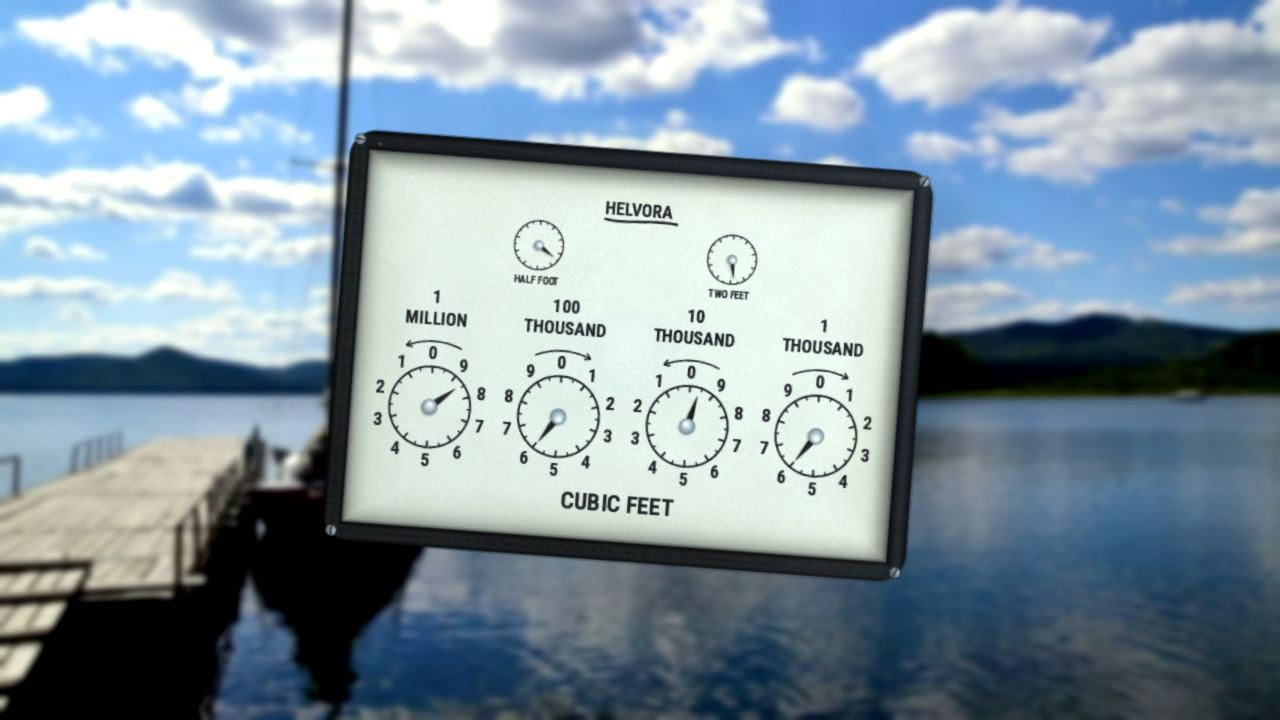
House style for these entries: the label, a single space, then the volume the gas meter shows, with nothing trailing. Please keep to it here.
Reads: 859600 ft³
